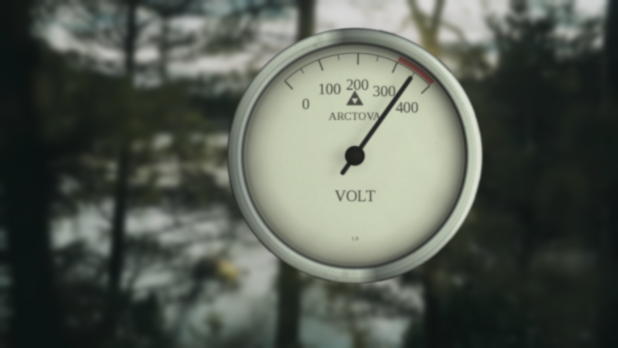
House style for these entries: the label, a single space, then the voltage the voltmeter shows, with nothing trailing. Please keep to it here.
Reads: 350 V
